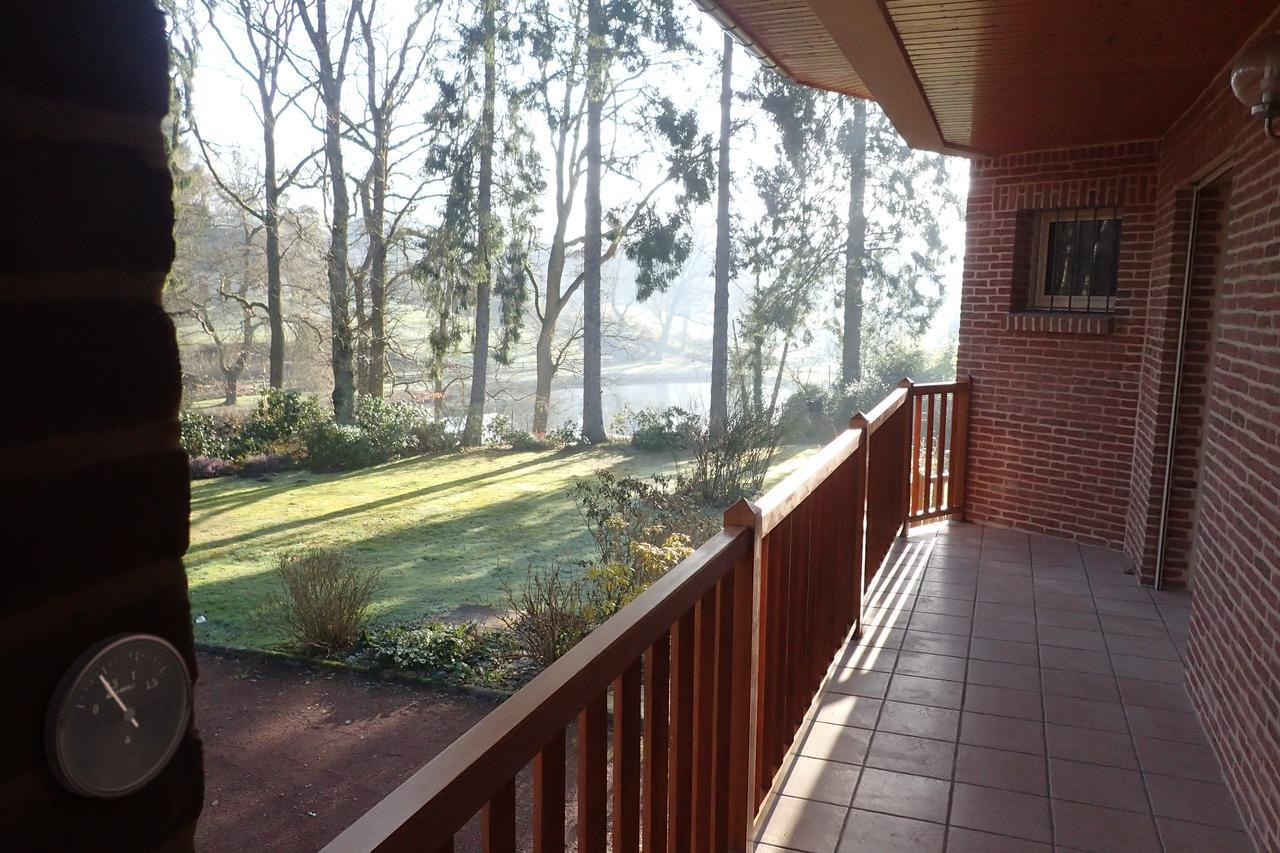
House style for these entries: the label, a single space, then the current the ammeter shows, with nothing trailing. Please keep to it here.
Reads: 0.4 A
